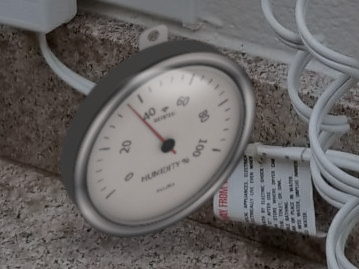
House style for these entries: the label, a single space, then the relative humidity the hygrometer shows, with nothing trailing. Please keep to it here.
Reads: 36 %
